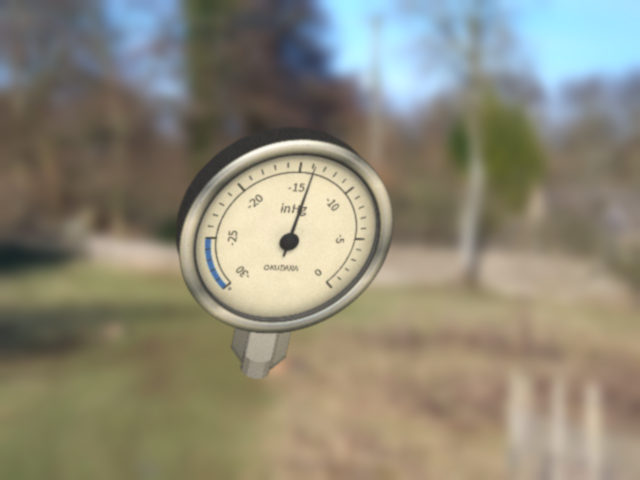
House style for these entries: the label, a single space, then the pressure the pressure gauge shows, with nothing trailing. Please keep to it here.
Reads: -14 inHg
